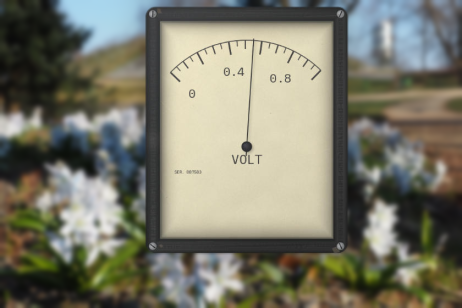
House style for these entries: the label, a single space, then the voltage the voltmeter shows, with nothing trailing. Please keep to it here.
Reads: 0.55 V
